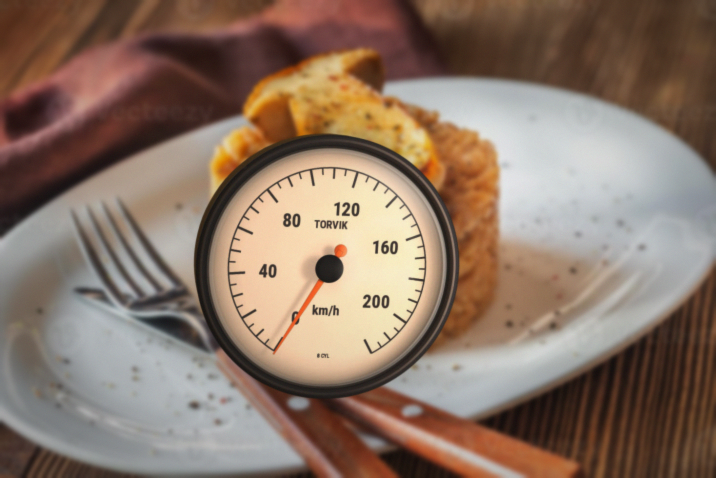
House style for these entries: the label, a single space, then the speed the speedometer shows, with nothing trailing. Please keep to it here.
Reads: 0 km/h
